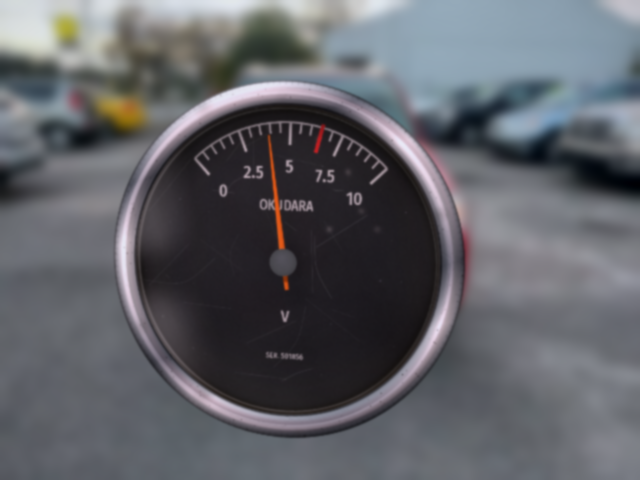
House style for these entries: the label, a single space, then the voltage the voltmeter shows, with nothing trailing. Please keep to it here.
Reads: 4 V
